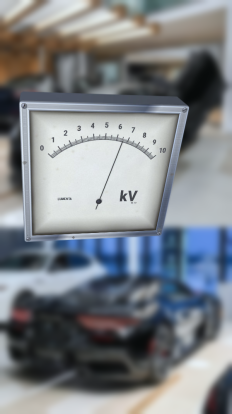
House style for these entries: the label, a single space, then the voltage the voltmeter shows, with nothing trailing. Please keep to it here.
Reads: 6.5 kV
